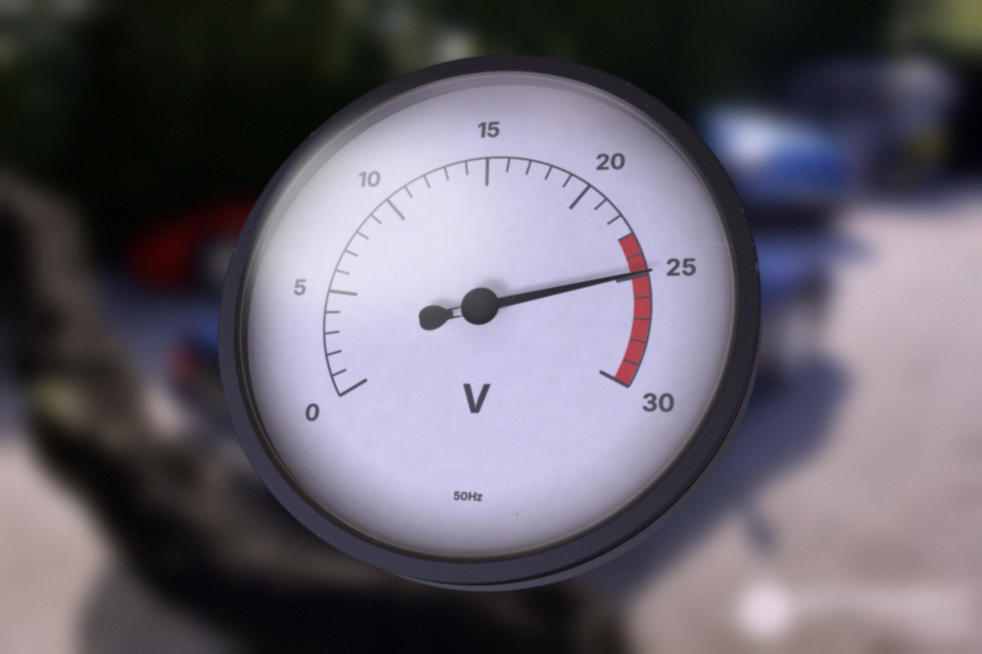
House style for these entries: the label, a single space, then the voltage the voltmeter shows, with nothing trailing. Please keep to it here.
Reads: 25 V
